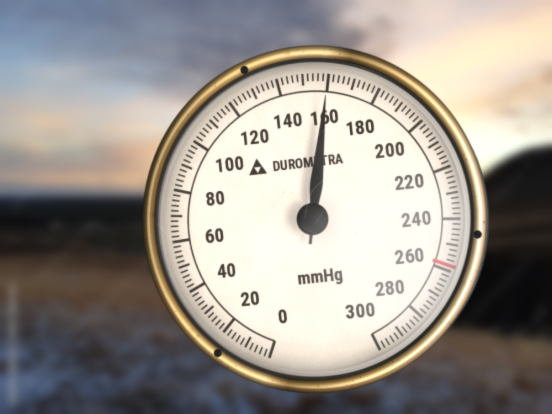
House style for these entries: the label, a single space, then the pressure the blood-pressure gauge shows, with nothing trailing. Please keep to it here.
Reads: 160 mmHg
